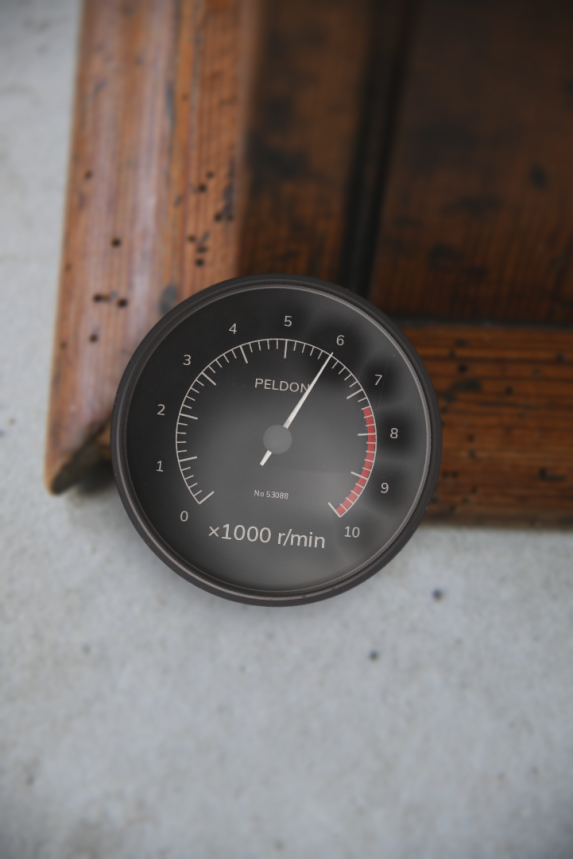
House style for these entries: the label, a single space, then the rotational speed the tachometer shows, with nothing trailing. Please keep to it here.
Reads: 6000 rpm
